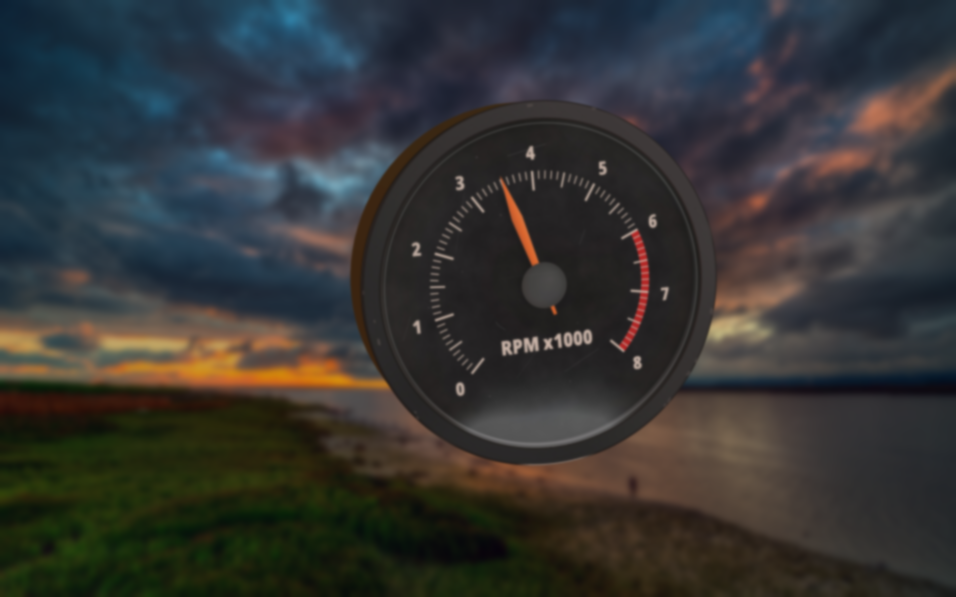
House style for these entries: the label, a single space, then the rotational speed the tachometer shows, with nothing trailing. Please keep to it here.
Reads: 3500 rpm
